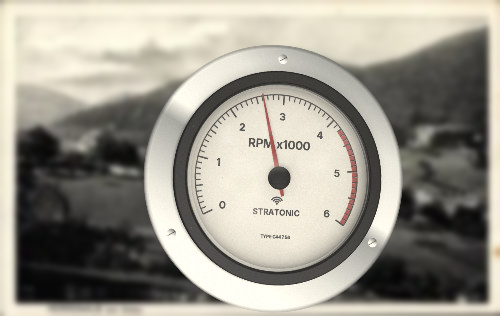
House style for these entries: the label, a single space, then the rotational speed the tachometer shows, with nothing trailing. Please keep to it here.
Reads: 2600 rpm
